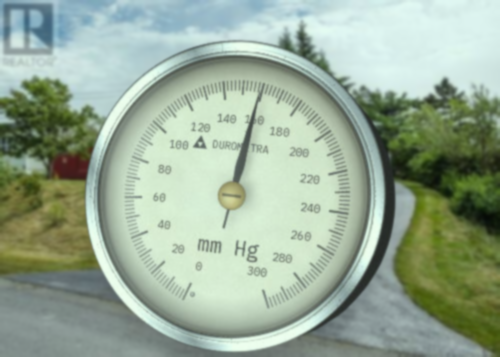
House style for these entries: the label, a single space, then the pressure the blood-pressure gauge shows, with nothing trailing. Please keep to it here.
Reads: 160 mmHg
